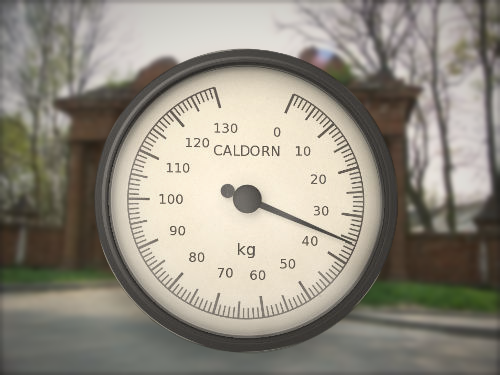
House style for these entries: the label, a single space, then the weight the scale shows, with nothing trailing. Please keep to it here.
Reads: 36 kg
